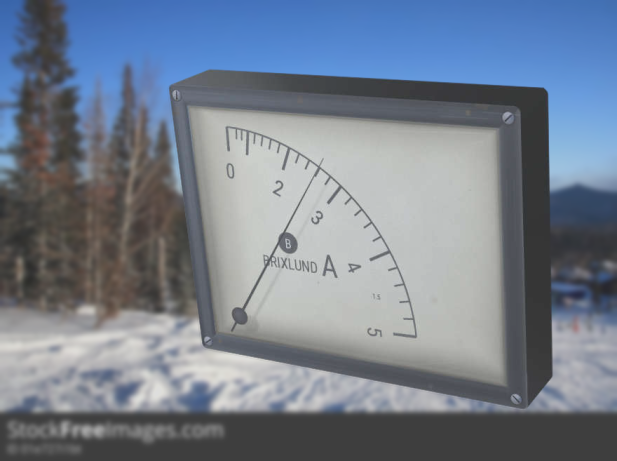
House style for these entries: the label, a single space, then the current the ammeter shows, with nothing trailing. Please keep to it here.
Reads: 2.6 A
